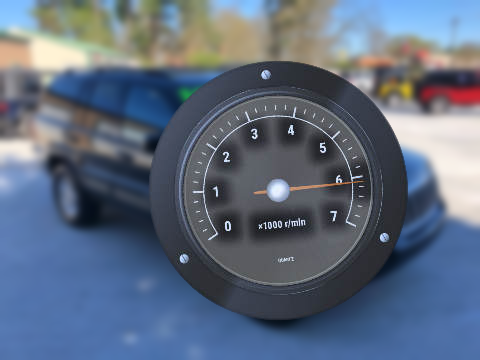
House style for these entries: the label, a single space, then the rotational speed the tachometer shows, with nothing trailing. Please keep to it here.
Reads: 6100 rpm
